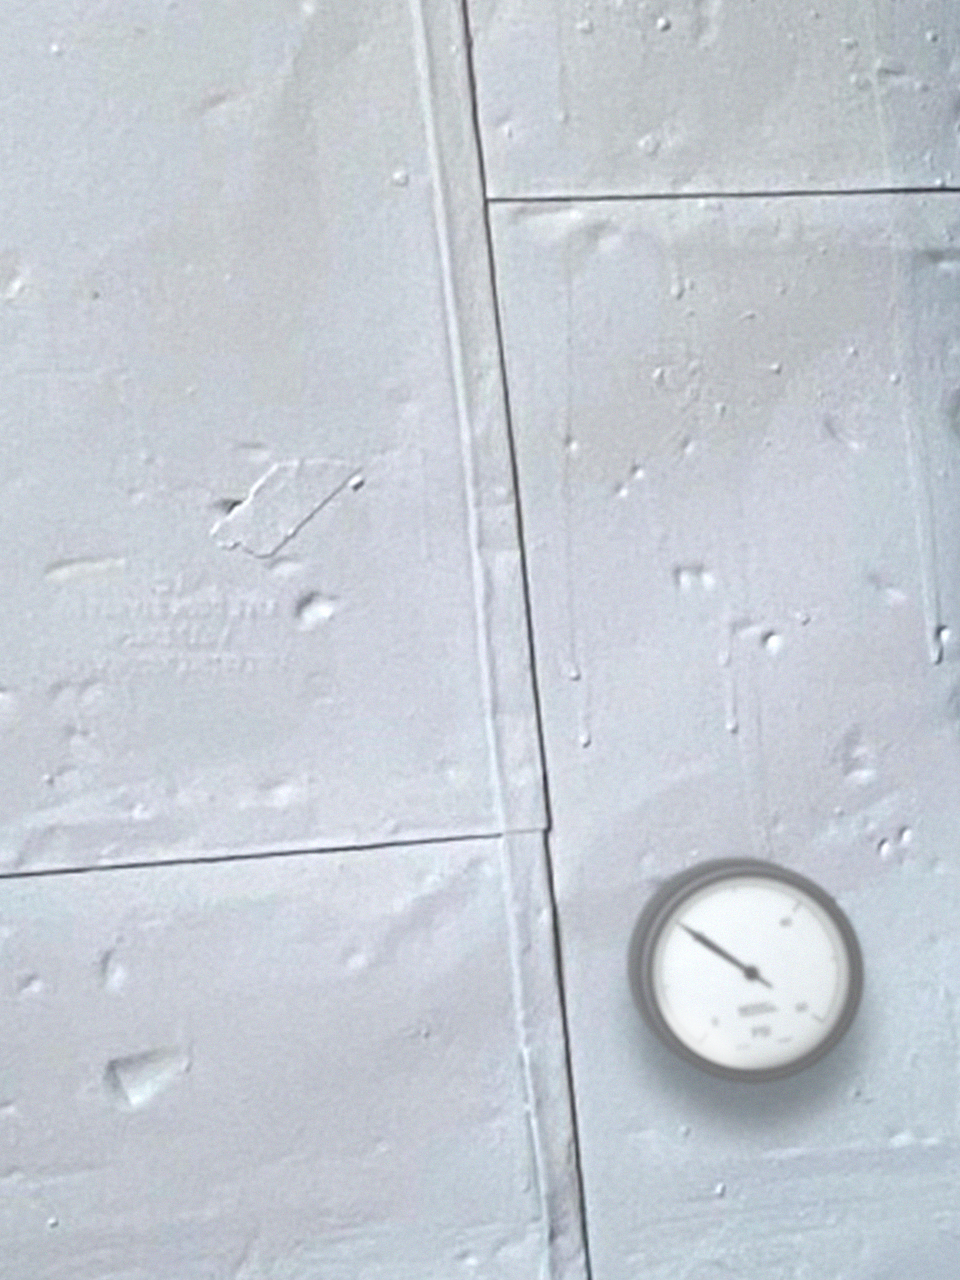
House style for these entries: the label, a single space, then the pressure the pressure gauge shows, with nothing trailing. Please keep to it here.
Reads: 20 psi
